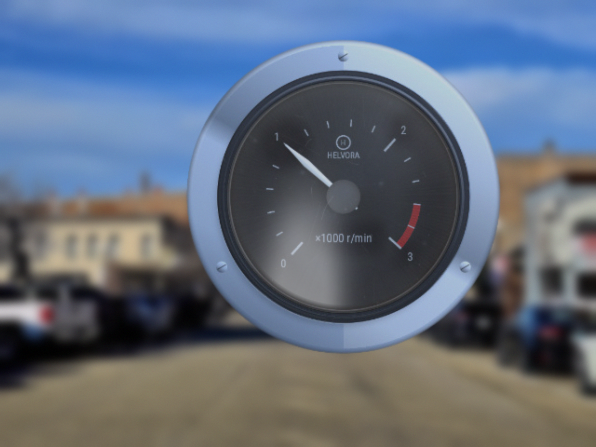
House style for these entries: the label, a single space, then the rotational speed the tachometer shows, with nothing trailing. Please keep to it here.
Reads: 1000 rpm
